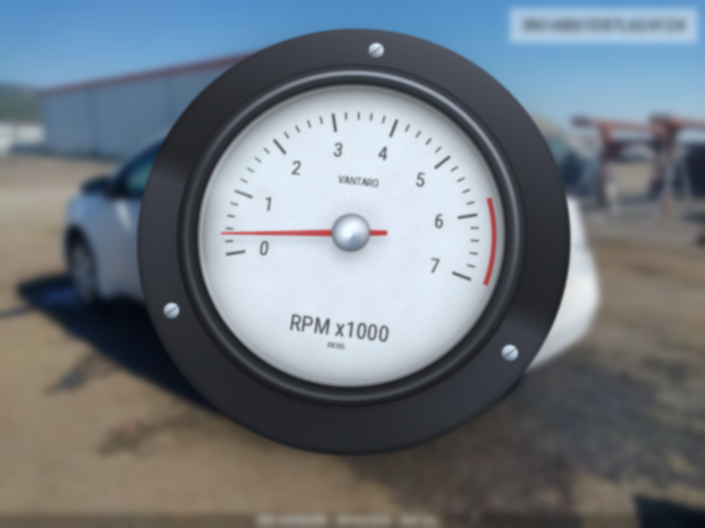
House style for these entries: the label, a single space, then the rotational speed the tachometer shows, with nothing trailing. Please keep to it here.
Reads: 300 rpm
